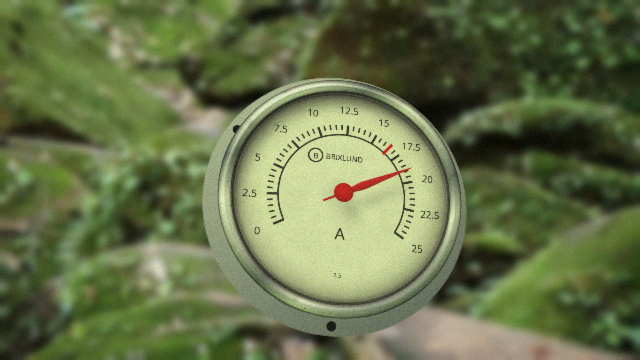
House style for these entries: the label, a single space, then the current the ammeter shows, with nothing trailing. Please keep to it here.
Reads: 19 A
